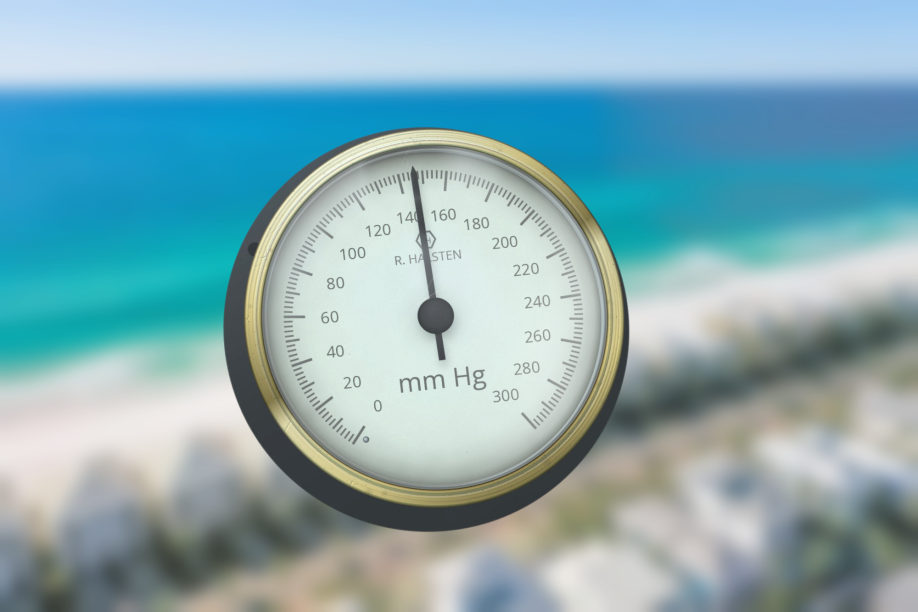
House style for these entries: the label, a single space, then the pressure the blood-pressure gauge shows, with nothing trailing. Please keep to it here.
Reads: 146 mmHg
